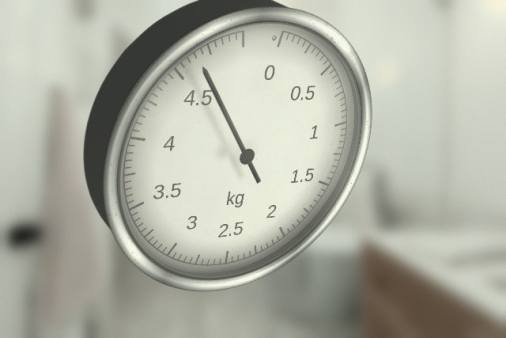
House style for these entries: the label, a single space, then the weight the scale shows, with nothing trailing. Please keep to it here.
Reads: 4.65 kg
